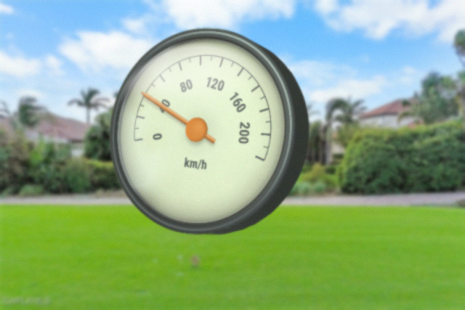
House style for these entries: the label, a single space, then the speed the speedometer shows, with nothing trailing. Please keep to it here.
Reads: 40 km/h
